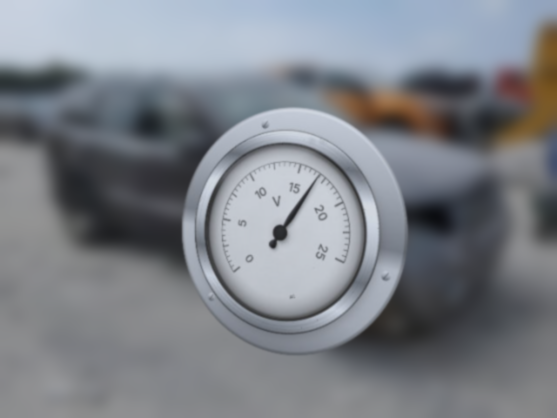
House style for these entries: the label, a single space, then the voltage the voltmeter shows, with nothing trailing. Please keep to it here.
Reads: 17 V
